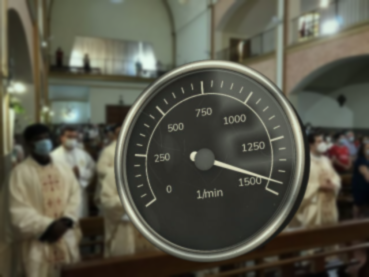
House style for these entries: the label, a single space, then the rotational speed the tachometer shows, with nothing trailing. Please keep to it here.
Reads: 1450 rpm
